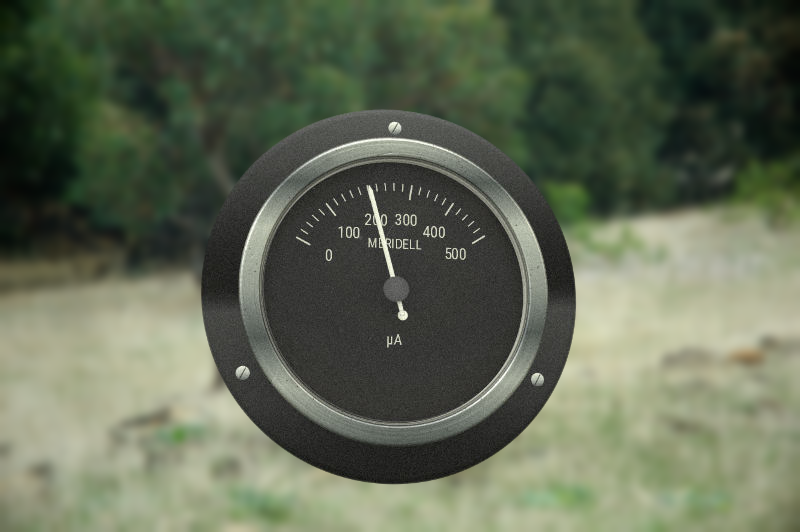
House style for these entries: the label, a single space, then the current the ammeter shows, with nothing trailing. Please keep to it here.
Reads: 200 µA
